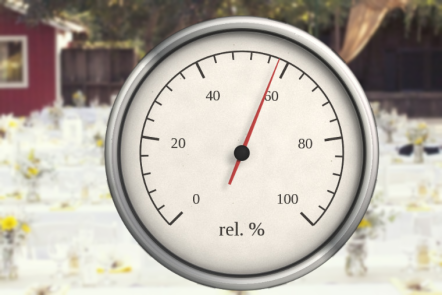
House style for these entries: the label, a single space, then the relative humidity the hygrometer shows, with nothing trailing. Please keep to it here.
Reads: 58 %
